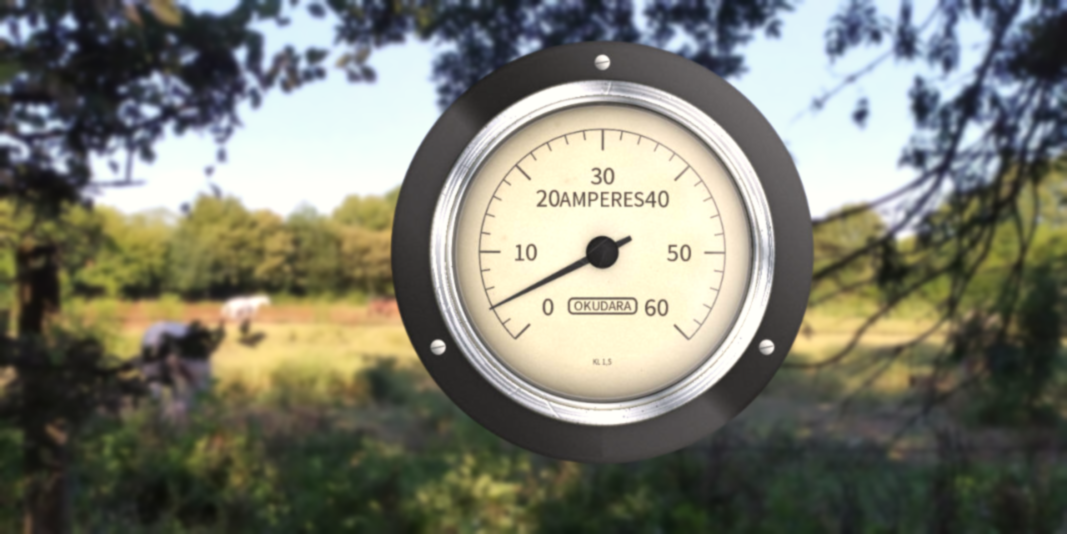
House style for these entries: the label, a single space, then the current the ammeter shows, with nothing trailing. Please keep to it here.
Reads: 4 A
